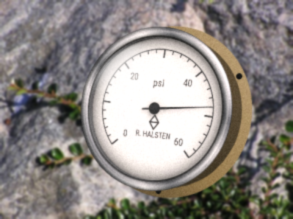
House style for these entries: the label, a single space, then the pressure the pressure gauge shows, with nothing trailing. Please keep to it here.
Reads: 48 psi
